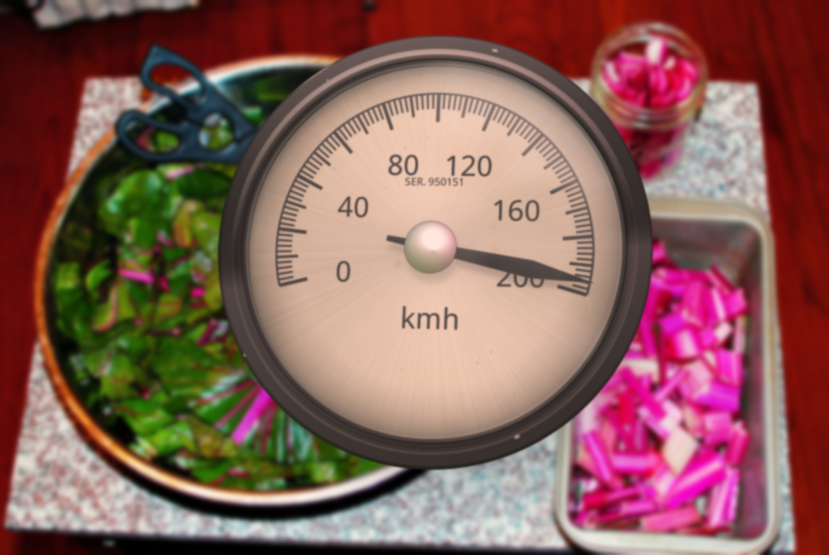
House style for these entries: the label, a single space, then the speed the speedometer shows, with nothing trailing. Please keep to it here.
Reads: 196 km/h
